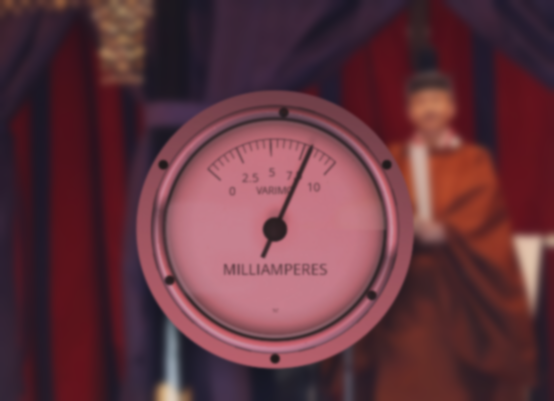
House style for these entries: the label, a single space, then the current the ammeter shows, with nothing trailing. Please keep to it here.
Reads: 8 mA
